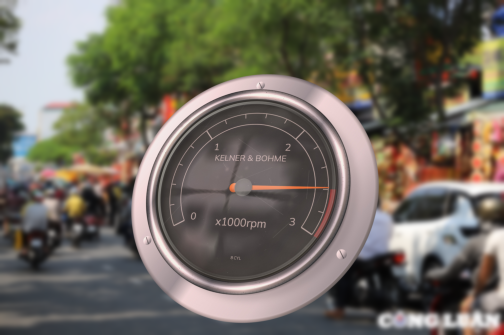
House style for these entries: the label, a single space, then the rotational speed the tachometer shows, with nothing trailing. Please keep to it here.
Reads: 2600 rpm
